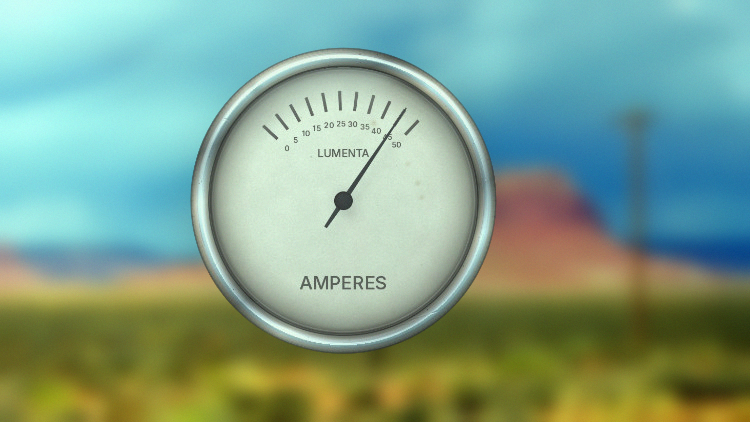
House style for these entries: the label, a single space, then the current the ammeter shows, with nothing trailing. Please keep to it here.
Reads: 45 A
